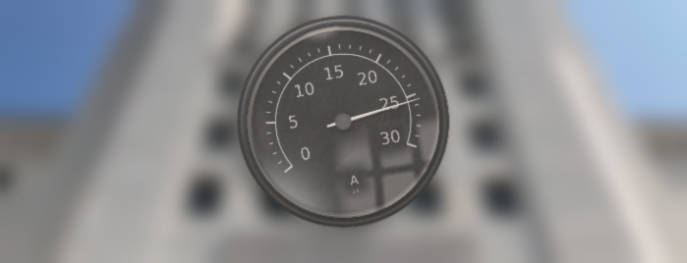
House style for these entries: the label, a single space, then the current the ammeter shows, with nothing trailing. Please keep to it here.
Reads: 25.5 A
